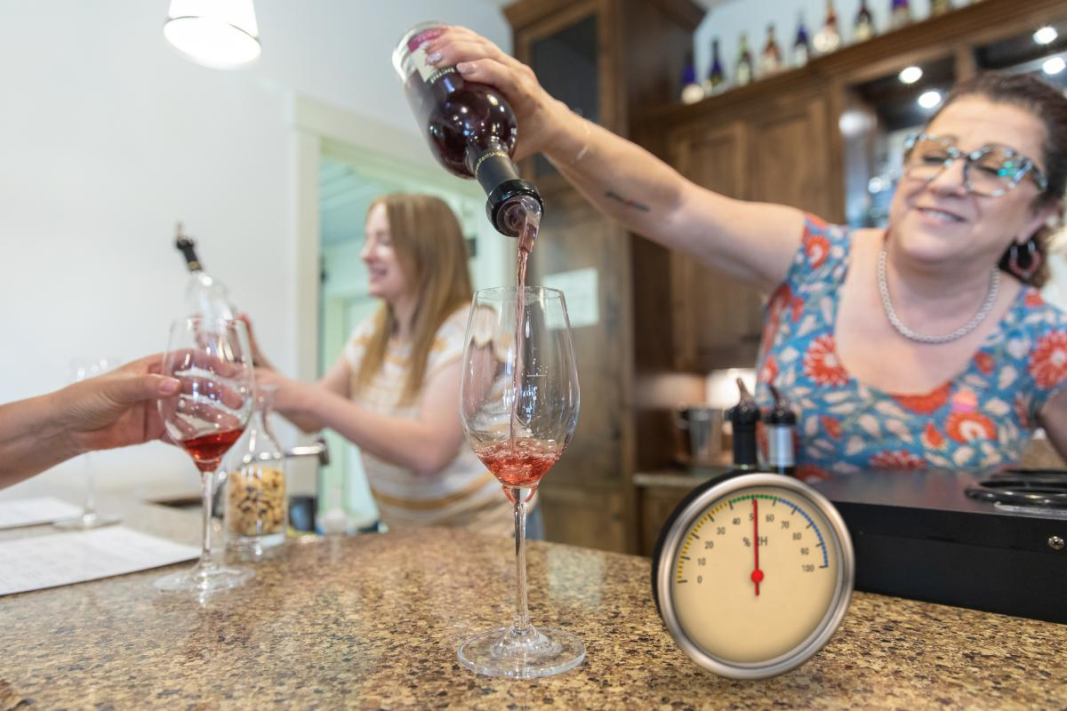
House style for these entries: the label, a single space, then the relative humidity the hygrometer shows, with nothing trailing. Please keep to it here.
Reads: 50 %
